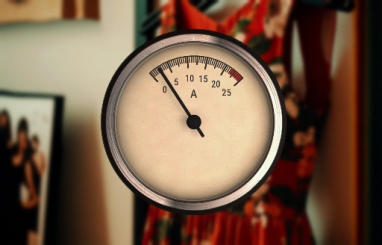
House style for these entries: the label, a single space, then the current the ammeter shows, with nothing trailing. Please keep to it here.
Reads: 2.5 A
